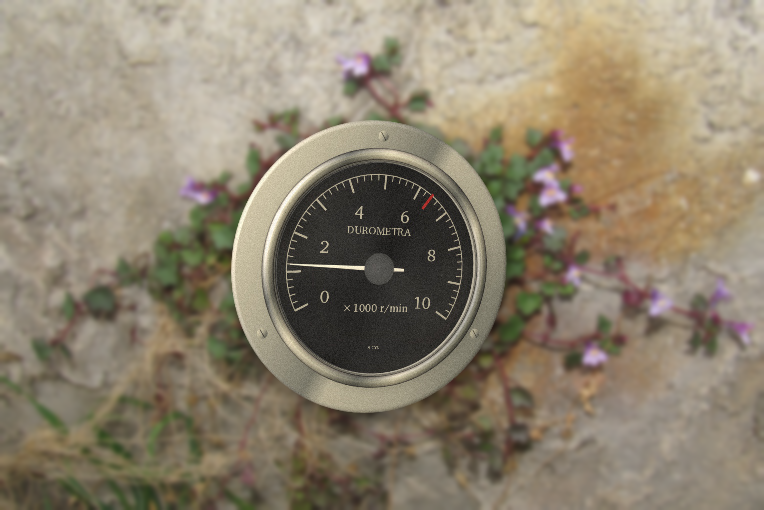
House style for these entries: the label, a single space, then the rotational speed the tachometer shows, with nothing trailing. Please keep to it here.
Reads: 1200 rpm
